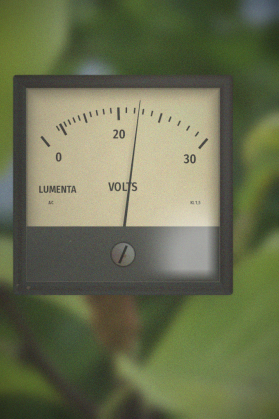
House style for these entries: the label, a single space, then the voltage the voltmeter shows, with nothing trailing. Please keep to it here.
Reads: 22.5 V
